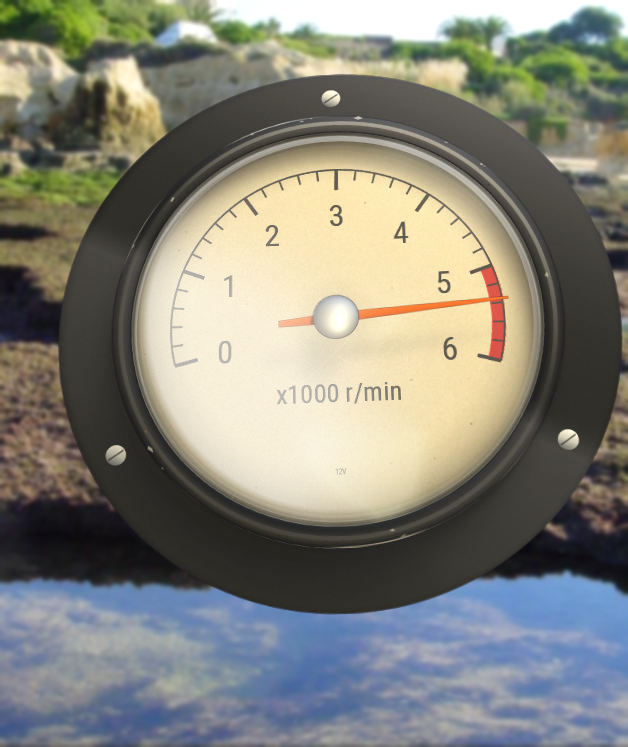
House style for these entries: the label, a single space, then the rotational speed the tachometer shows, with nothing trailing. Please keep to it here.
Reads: 5400 rpm
